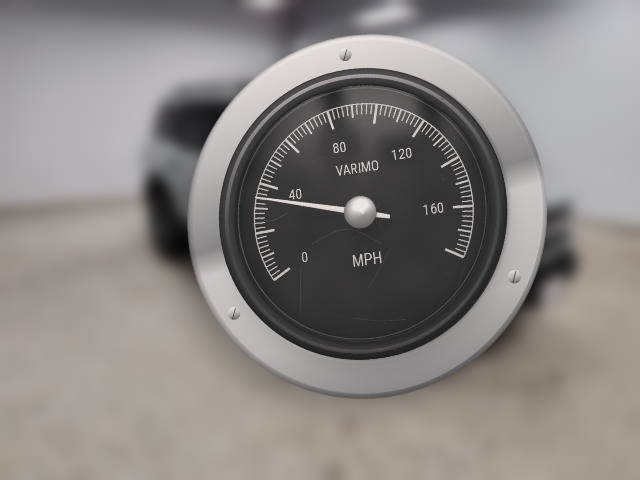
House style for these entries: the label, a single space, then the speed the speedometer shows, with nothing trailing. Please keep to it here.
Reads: 34 mph
